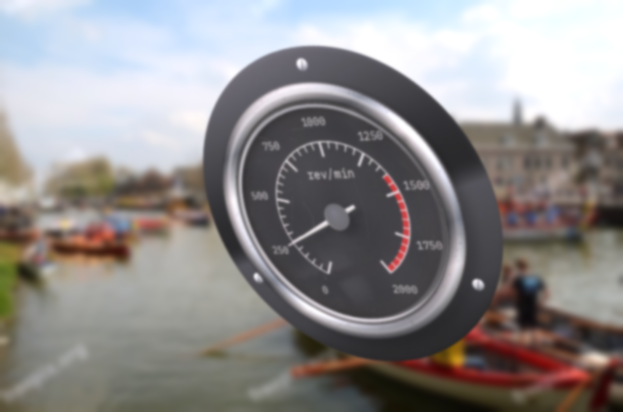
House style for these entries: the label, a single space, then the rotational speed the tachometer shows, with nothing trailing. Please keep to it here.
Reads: 250 rpm
